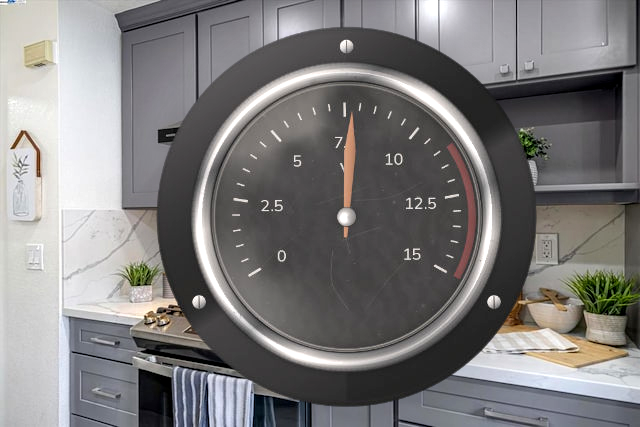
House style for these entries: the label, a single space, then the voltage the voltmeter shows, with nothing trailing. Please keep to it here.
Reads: 7.75 V
